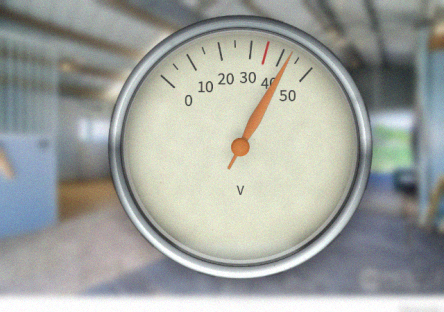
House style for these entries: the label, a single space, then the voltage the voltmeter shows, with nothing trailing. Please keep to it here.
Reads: 42.5 V
